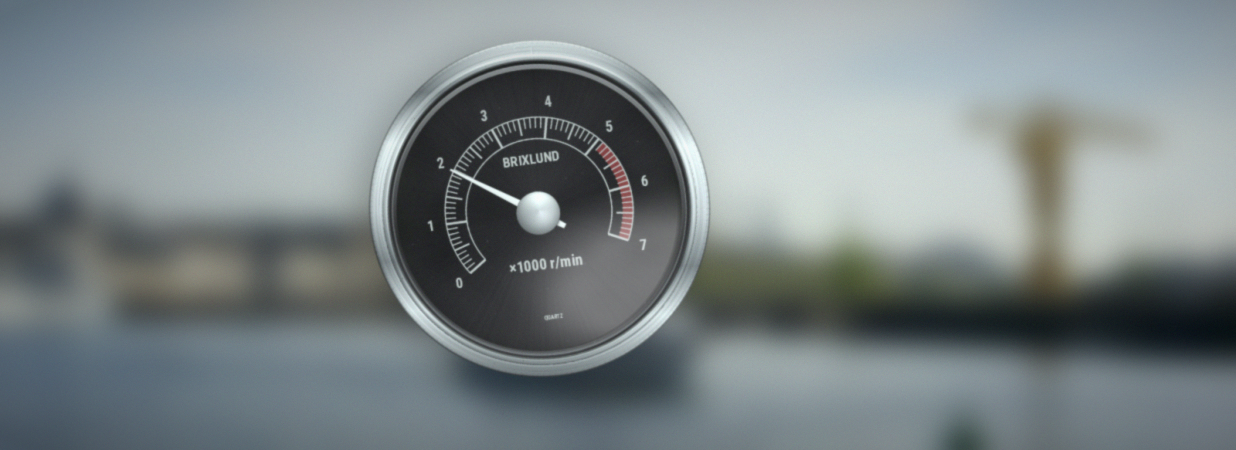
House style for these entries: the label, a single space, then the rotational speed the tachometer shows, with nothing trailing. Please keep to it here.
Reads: 2000 rpm
